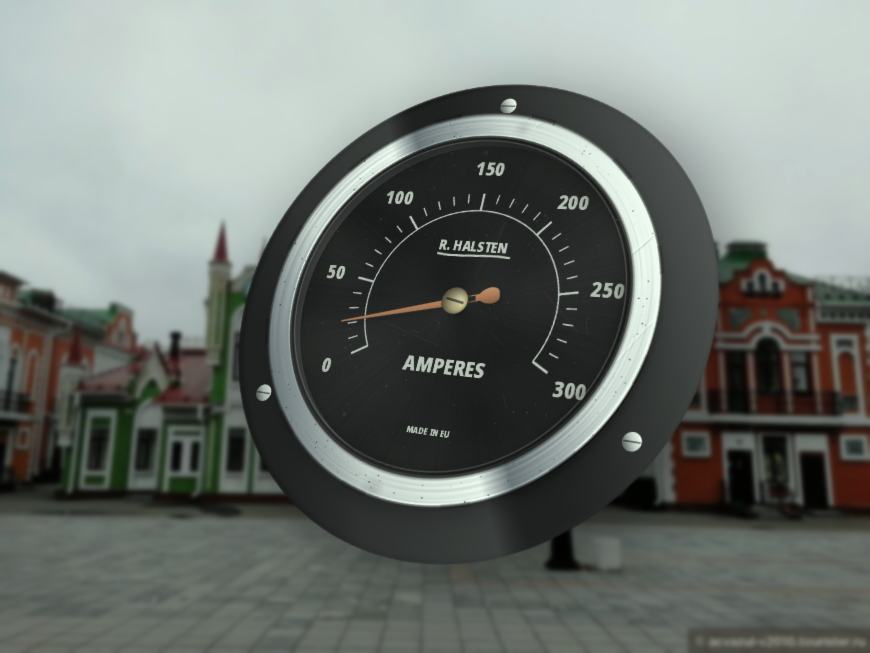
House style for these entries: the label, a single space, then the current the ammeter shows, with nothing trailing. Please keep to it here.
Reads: 20 A
